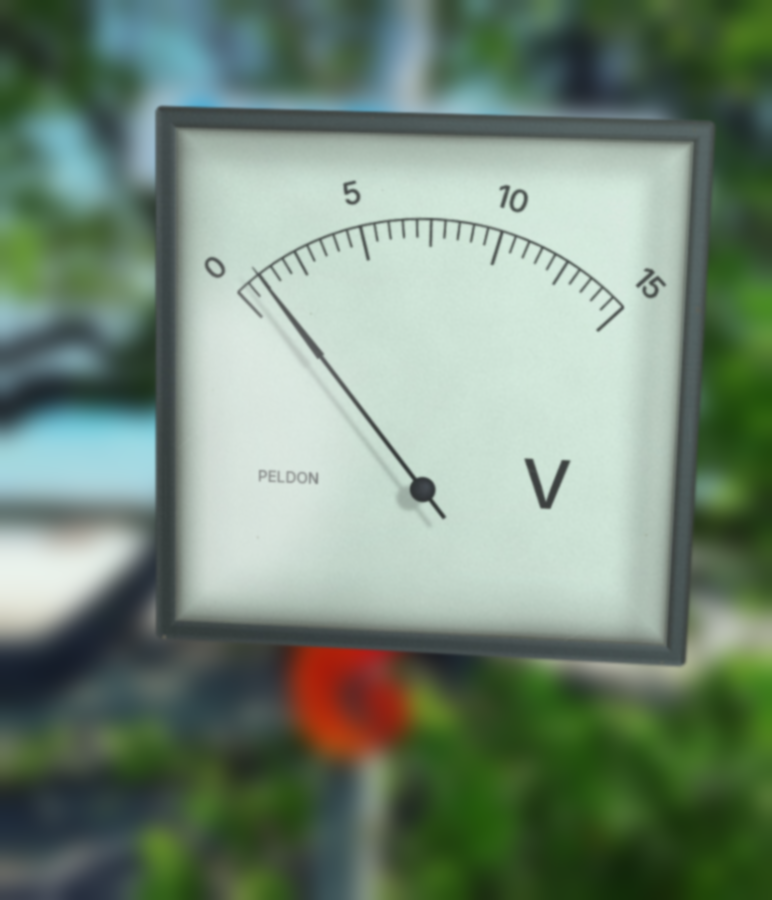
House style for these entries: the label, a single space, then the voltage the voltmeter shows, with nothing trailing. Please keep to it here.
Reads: 1 V
